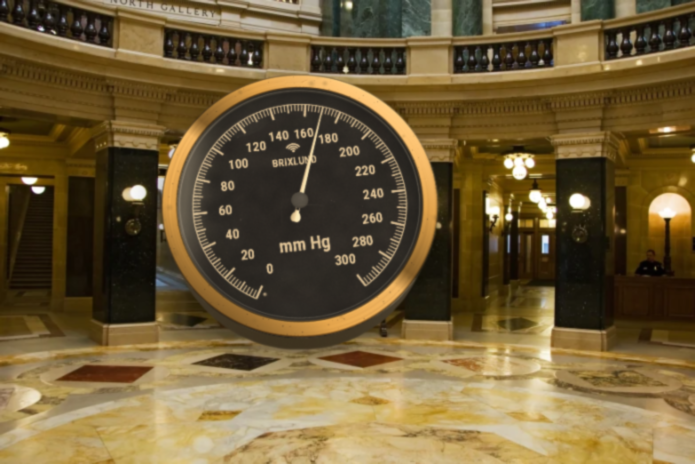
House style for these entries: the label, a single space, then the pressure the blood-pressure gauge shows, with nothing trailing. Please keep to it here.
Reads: 170 mmHg
